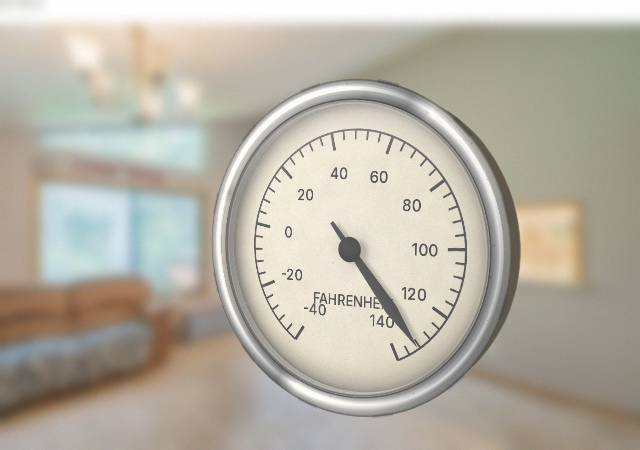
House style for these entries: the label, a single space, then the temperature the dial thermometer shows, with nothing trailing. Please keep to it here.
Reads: 132 °F
